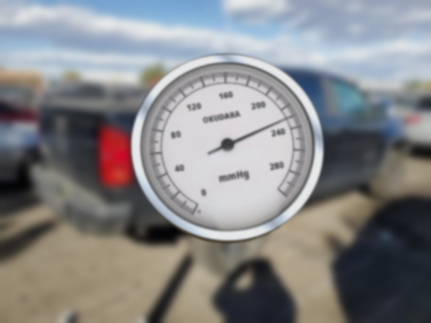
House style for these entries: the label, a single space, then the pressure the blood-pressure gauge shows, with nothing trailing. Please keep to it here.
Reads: 230 mmHg
